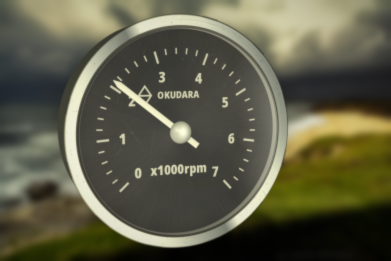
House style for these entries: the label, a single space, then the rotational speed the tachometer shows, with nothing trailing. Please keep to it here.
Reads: 2100 rpm
